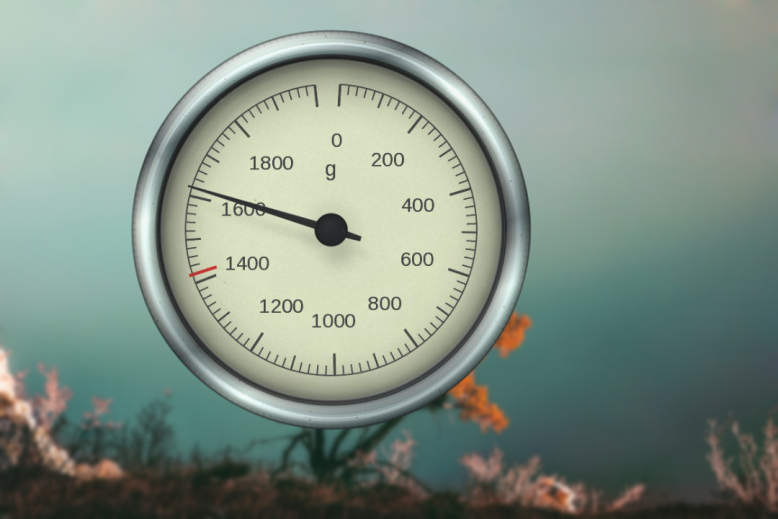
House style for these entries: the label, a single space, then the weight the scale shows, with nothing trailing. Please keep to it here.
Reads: 1620 g
